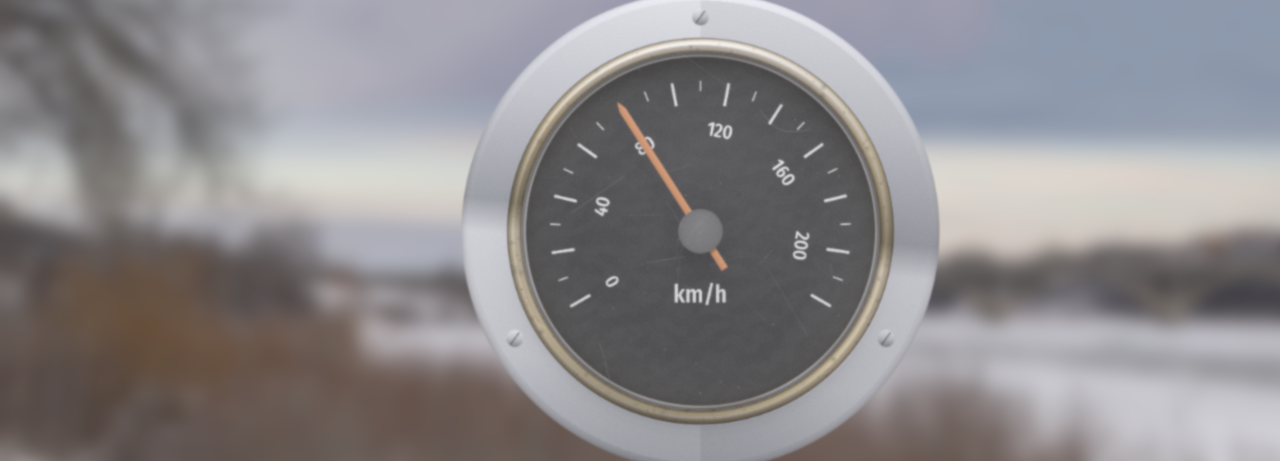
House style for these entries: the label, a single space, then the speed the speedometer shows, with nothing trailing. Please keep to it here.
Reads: 80 km/h
